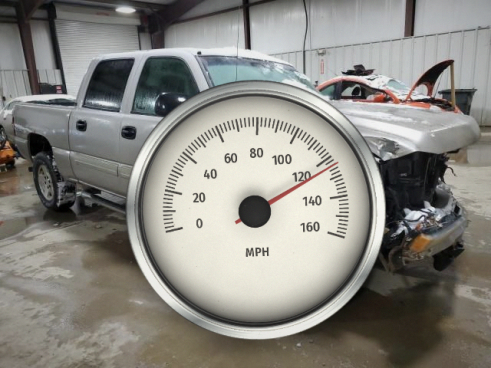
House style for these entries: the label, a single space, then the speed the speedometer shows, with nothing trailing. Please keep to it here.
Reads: 124 mph
